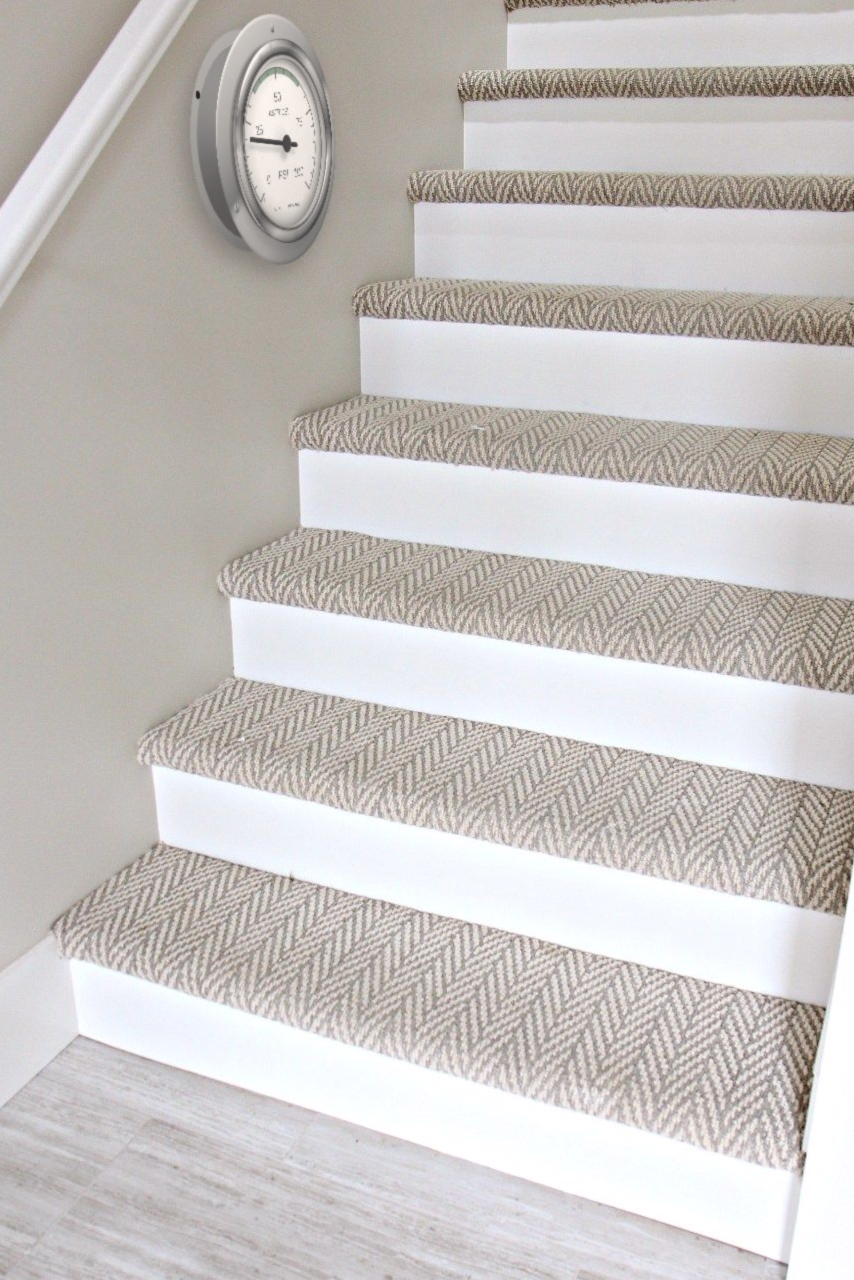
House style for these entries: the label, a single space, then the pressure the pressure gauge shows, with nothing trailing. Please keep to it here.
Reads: 20 psi
